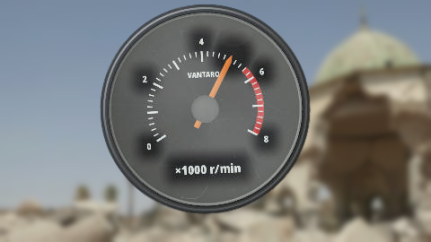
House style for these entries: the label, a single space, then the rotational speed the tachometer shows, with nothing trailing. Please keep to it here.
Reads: 5000 rpm
